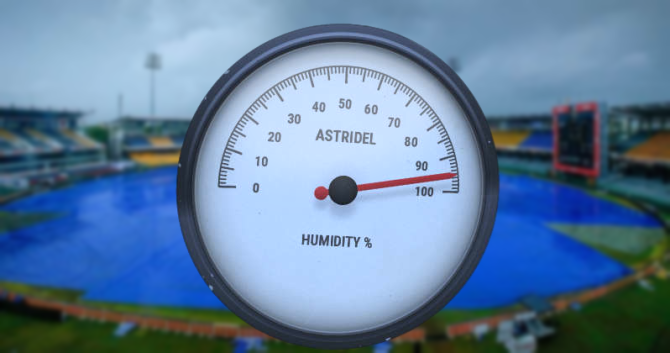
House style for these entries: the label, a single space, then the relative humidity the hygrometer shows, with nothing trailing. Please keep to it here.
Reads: 95 %
